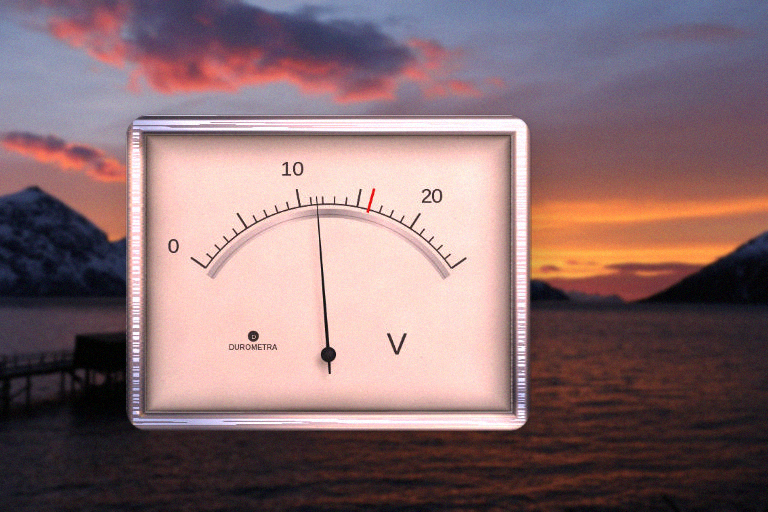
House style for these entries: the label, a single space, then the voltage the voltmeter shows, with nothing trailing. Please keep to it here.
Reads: 11.5 V
